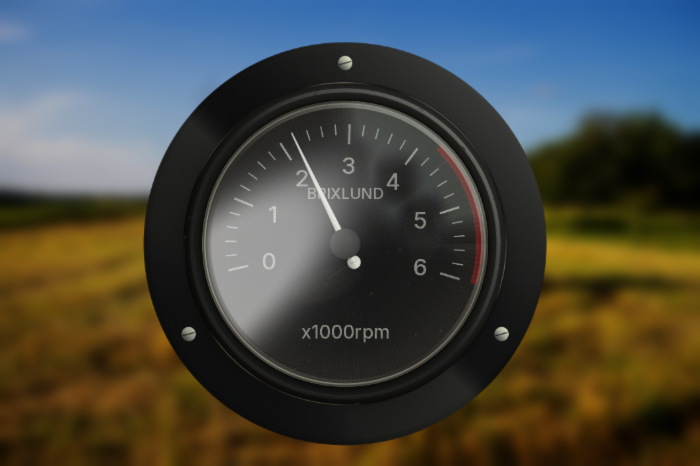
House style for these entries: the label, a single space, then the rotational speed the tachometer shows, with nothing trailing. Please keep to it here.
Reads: 2200 rpm
